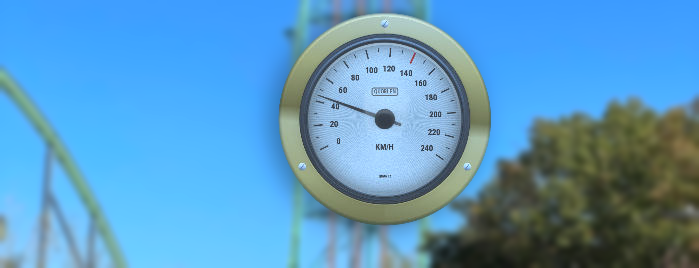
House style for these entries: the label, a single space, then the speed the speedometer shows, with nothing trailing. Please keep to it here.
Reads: 45 km/h
